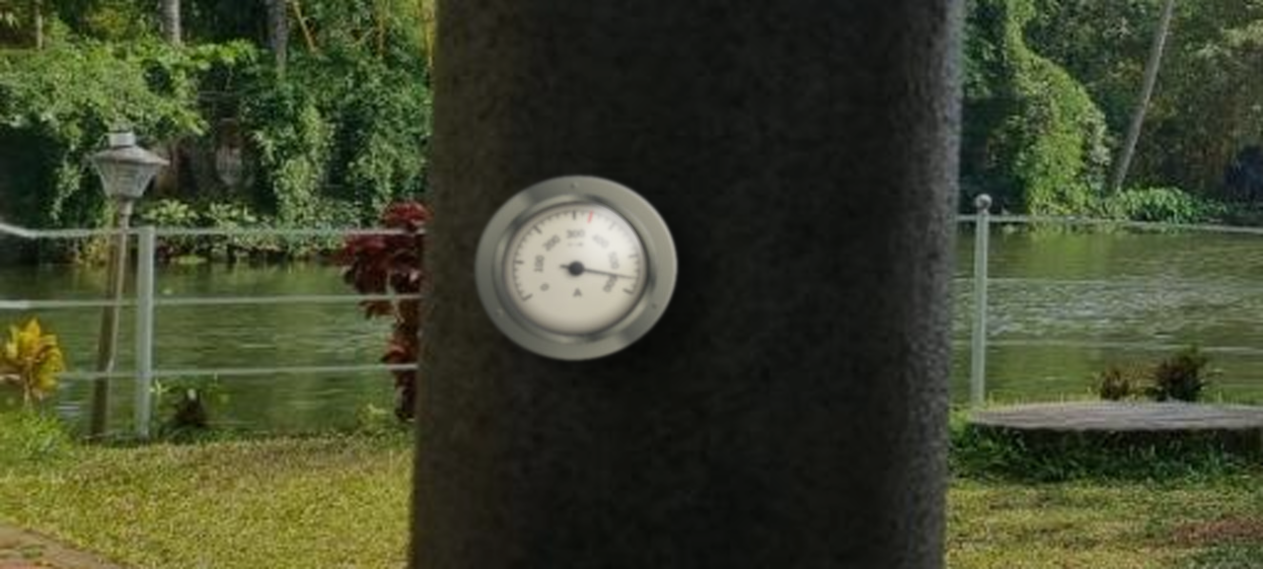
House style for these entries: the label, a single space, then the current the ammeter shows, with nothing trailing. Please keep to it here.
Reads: 560 A
